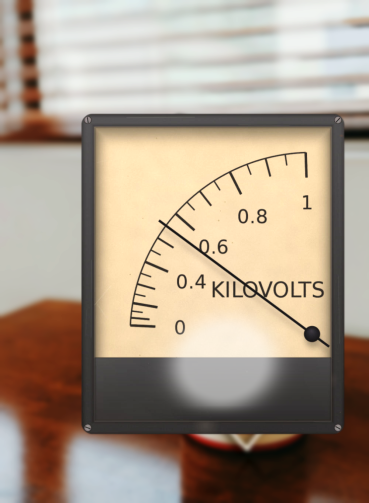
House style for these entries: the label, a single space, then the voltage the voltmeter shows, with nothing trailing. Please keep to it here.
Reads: 0.55 kV
